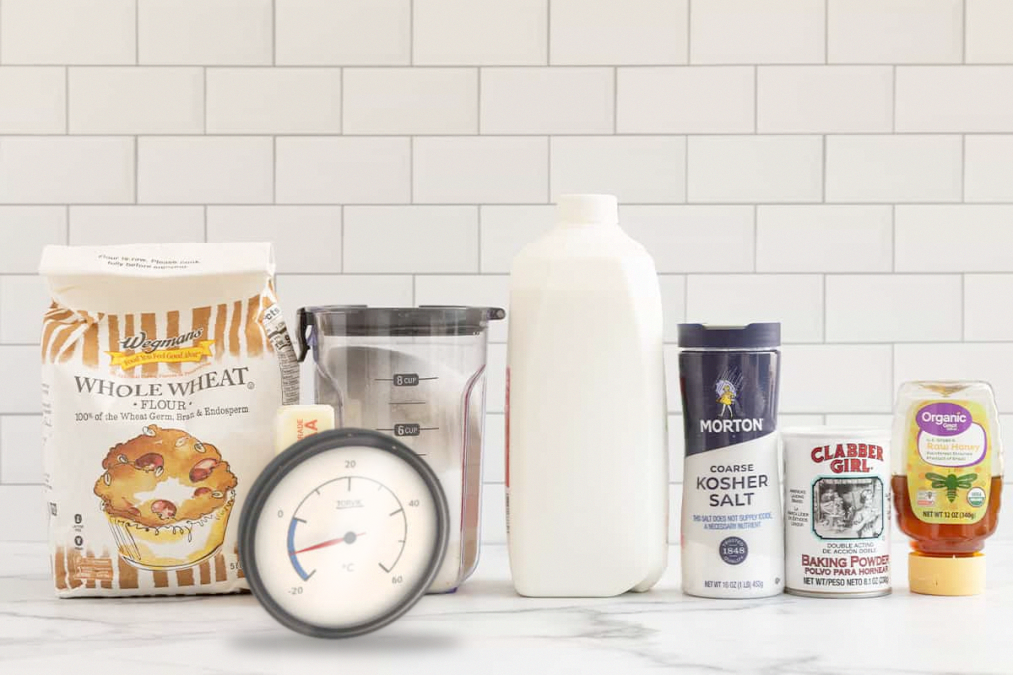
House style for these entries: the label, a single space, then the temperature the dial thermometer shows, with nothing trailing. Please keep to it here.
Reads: -10 °C
